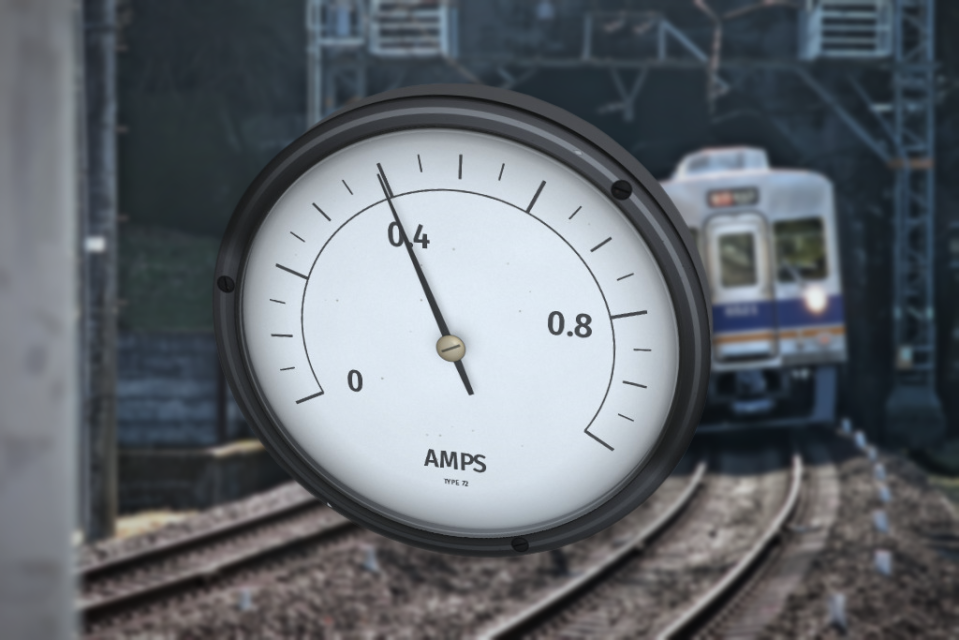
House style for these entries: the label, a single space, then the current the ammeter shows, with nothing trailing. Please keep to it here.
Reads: 0.4 A
